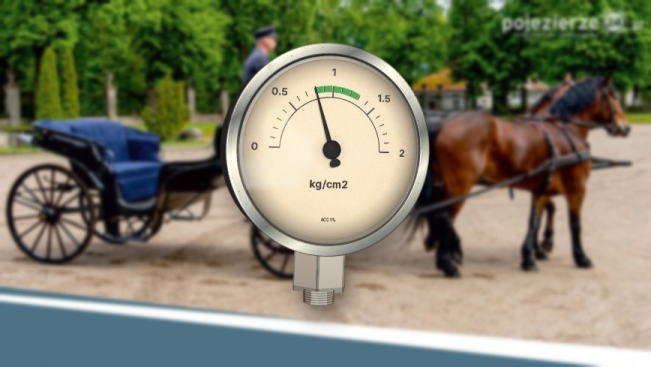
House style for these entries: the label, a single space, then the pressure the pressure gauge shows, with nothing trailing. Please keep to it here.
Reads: 0.8 kg/cm²
